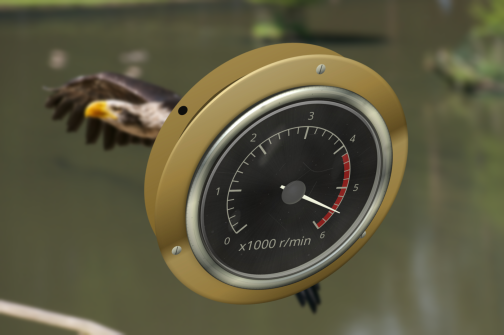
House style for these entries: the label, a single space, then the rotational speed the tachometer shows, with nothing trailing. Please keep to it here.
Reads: 5500 rpm
